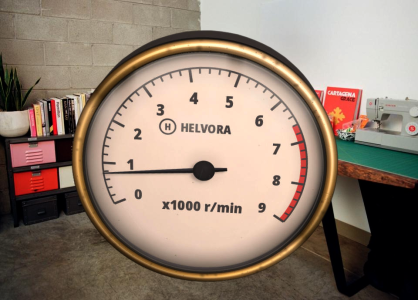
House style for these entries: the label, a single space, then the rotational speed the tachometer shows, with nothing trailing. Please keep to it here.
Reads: 800 rpm
